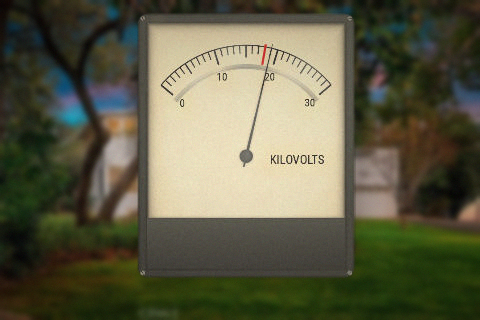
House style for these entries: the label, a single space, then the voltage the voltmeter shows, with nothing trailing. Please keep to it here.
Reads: 19 kV
